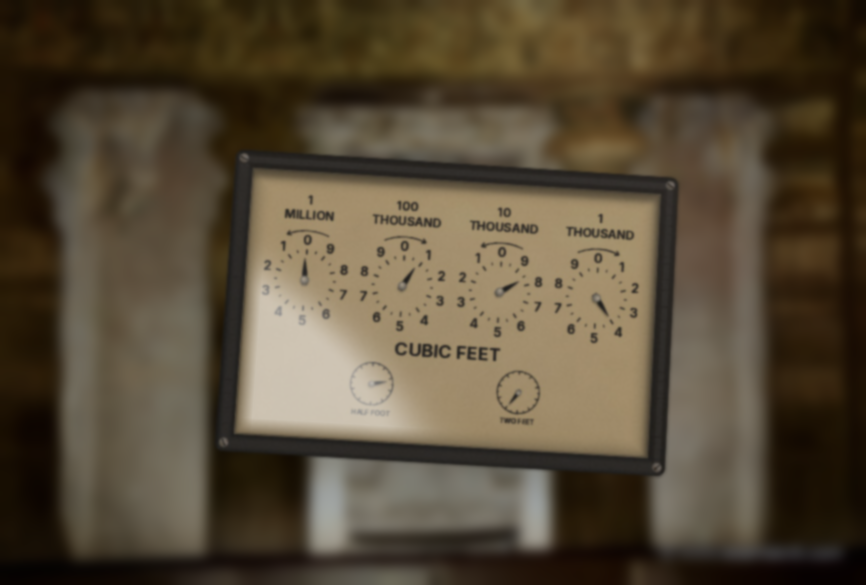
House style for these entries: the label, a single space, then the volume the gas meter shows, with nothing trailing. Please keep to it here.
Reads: 8400 ft³
